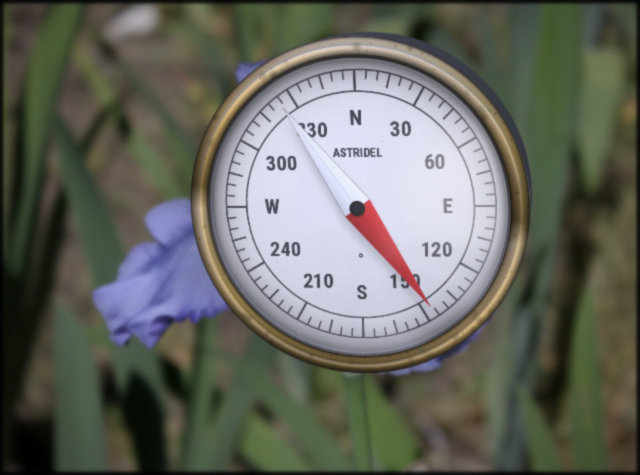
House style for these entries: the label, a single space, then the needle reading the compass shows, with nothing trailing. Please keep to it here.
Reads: 145 °
